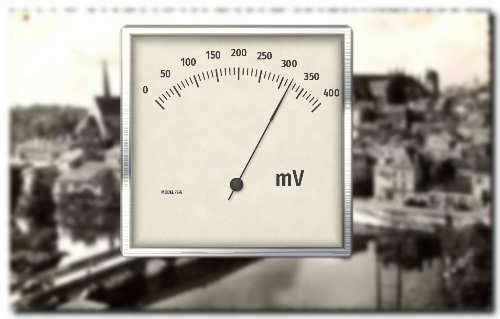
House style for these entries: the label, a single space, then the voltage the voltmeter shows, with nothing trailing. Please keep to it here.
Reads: 320 mV
